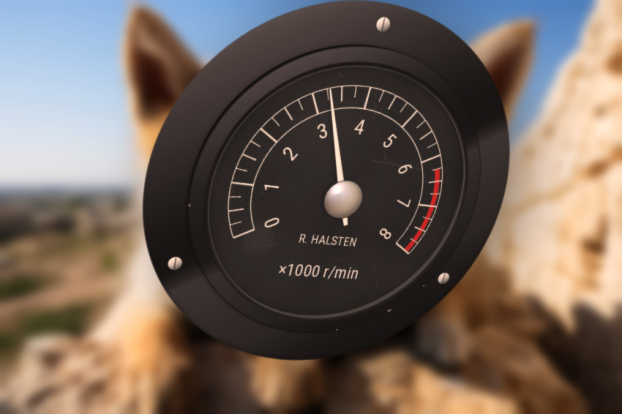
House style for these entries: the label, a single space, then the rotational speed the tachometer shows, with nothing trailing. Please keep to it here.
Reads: 3250 rpm
